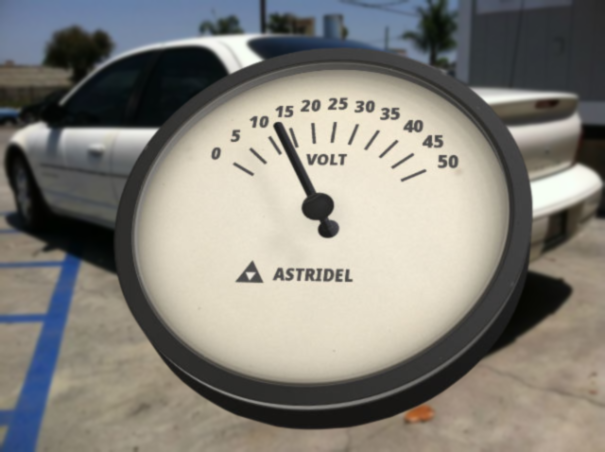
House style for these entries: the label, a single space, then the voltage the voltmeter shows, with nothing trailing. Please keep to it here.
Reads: 12.5 V
